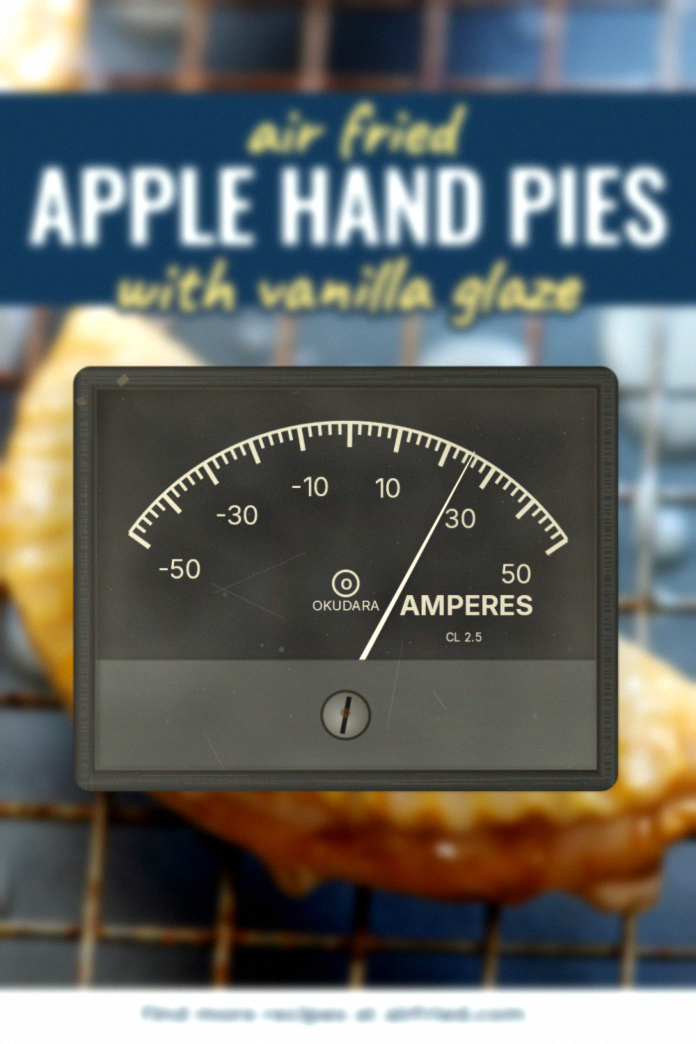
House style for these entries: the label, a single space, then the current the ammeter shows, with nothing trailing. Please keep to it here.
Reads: 25 A
